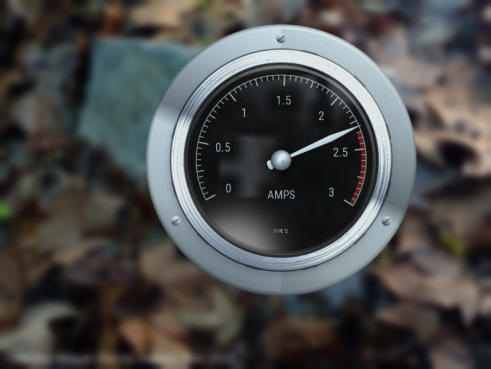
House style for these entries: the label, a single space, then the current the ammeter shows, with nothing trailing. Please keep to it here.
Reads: 2.3 A
